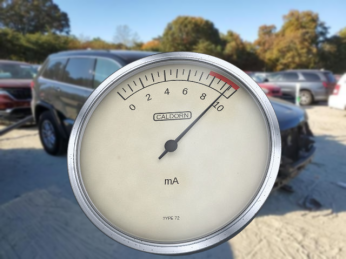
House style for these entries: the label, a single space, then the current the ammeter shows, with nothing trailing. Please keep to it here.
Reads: 9.5 mA
